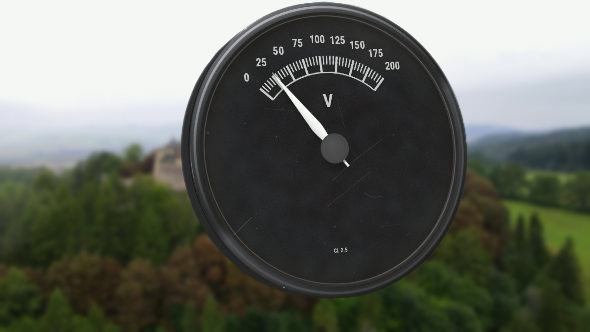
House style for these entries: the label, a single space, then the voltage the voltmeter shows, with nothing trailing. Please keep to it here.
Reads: 25 V
